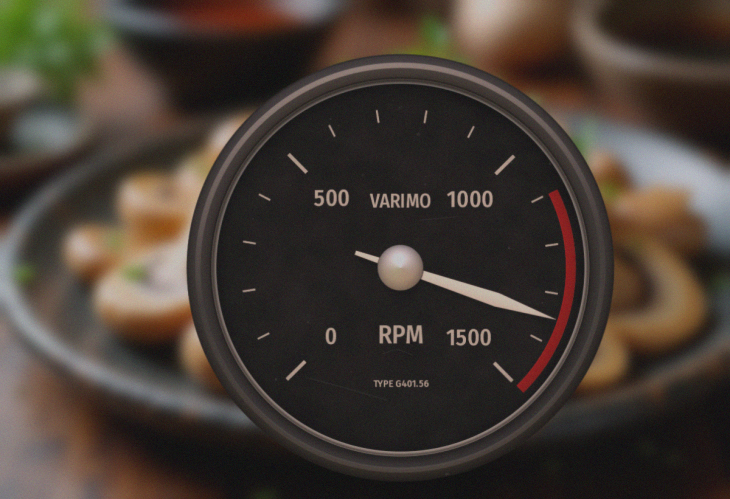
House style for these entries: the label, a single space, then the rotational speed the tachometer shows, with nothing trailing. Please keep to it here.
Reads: 1350 rpm
